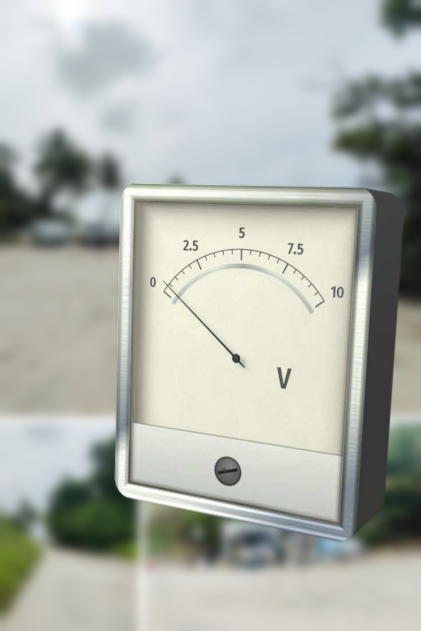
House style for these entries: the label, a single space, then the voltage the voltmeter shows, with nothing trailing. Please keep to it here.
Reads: 0.5 V
